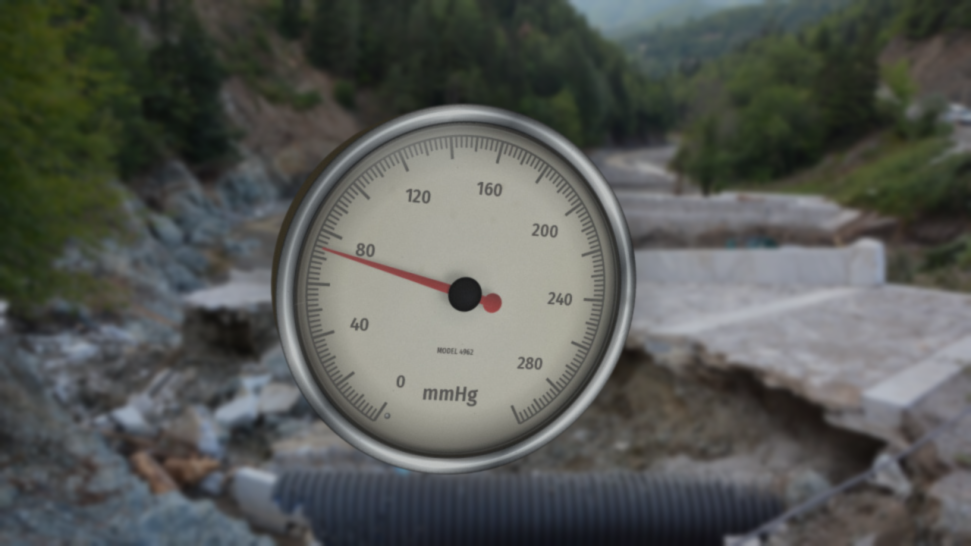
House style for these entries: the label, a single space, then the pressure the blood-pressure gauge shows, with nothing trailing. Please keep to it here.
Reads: 74 mmHg
